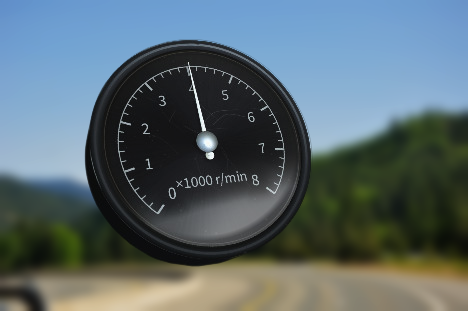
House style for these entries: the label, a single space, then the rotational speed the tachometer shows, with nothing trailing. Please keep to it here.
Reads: 4000 rpm
